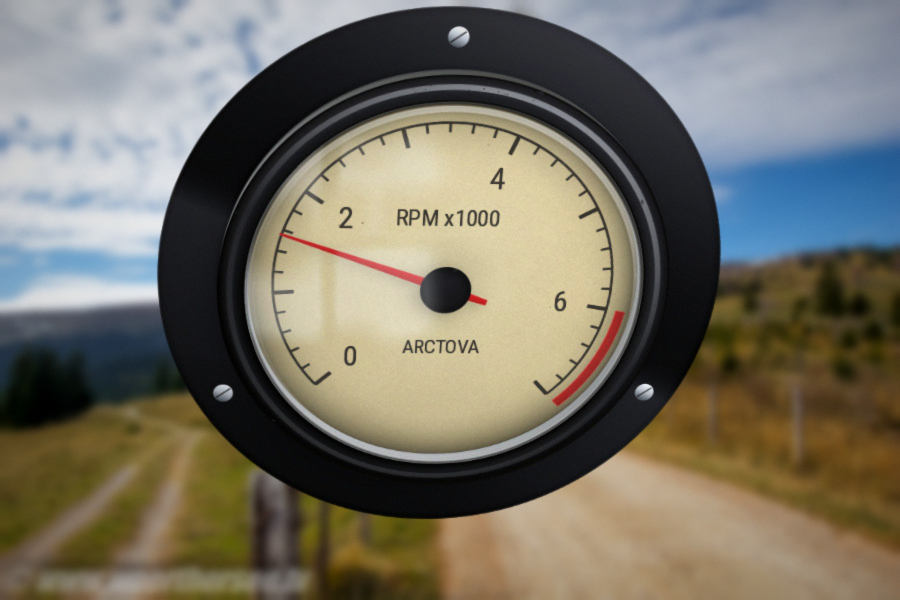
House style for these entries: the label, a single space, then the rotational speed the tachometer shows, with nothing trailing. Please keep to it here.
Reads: 1600 rpm
